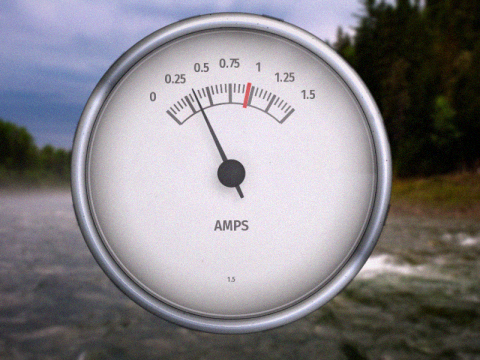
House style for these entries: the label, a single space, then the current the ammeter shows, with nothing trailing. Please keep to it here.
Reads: 0.35 A
